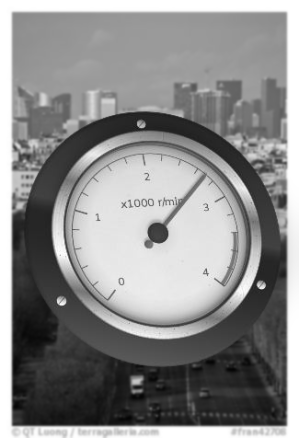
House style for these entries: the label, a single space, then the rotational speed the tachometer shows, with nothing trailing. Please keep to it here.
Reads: 2700 rpm
